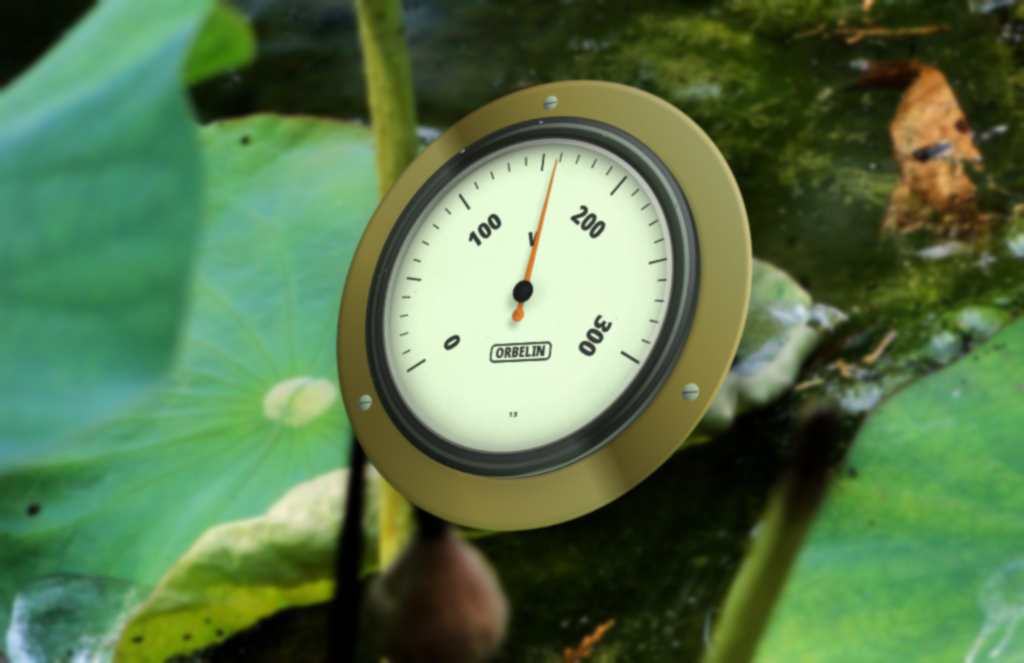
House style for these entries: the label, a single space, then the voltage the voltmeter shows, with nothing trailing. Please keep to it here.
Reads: 160 V
